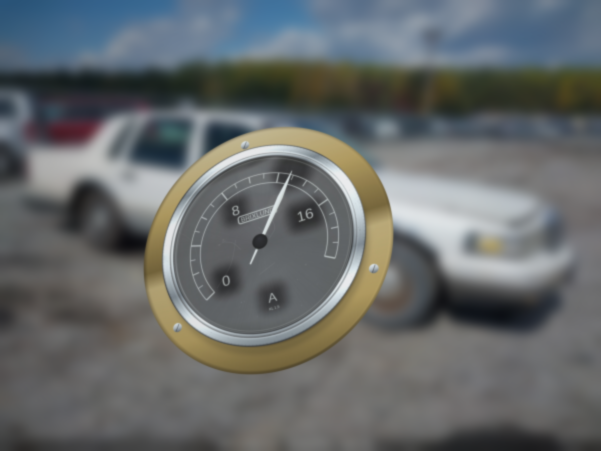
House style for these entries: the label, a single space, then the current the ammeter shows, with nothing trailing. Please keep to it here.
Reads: 13 A
